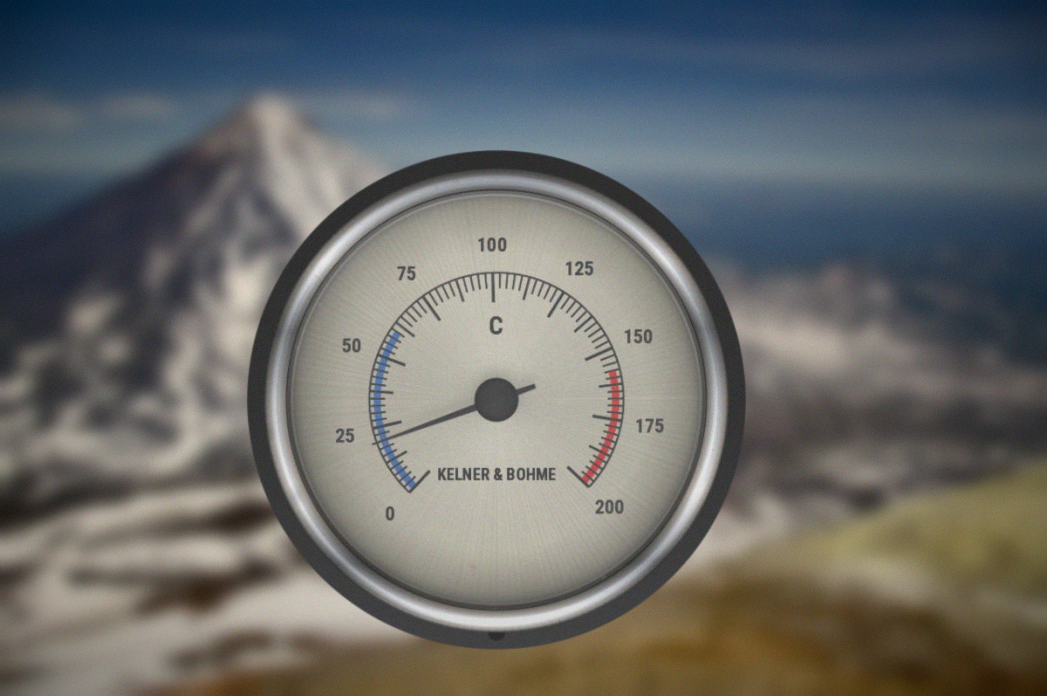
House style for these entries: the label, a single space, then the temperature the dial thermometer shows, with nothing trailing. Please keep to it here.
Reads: 20 °C
